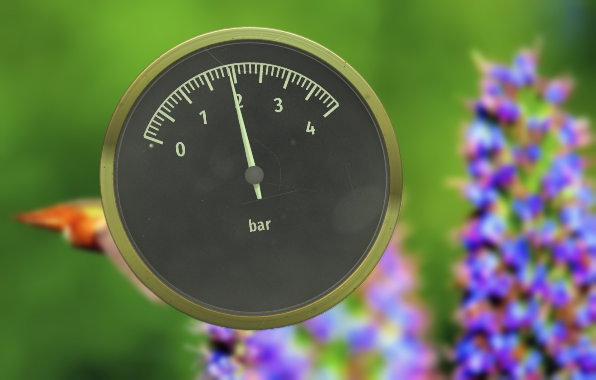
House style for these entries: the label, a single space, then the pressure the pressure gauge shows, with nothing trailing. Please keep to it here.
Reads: 1.9 bar
